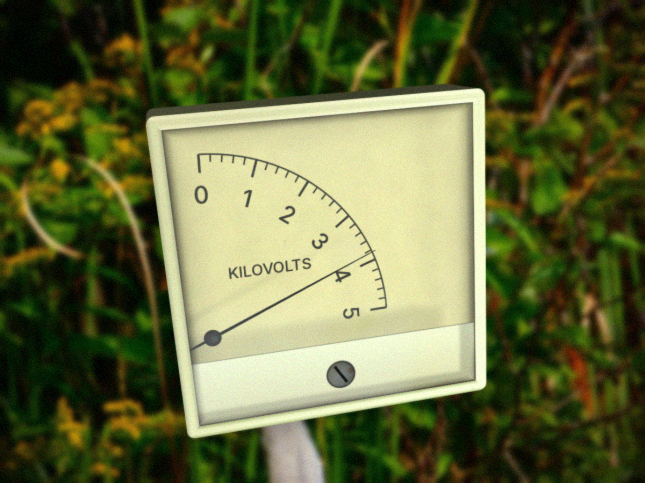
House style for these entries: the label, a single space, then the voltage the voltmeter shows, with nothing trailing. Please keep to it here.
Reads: 3.8 kV
